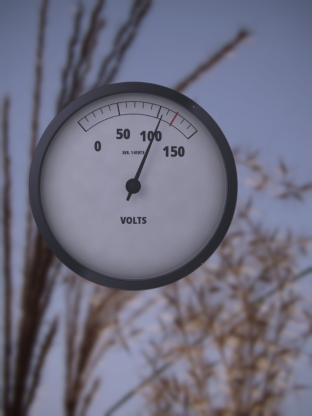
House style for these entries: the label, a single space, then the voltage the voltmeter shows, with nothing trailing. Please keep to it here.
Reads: 105 V
